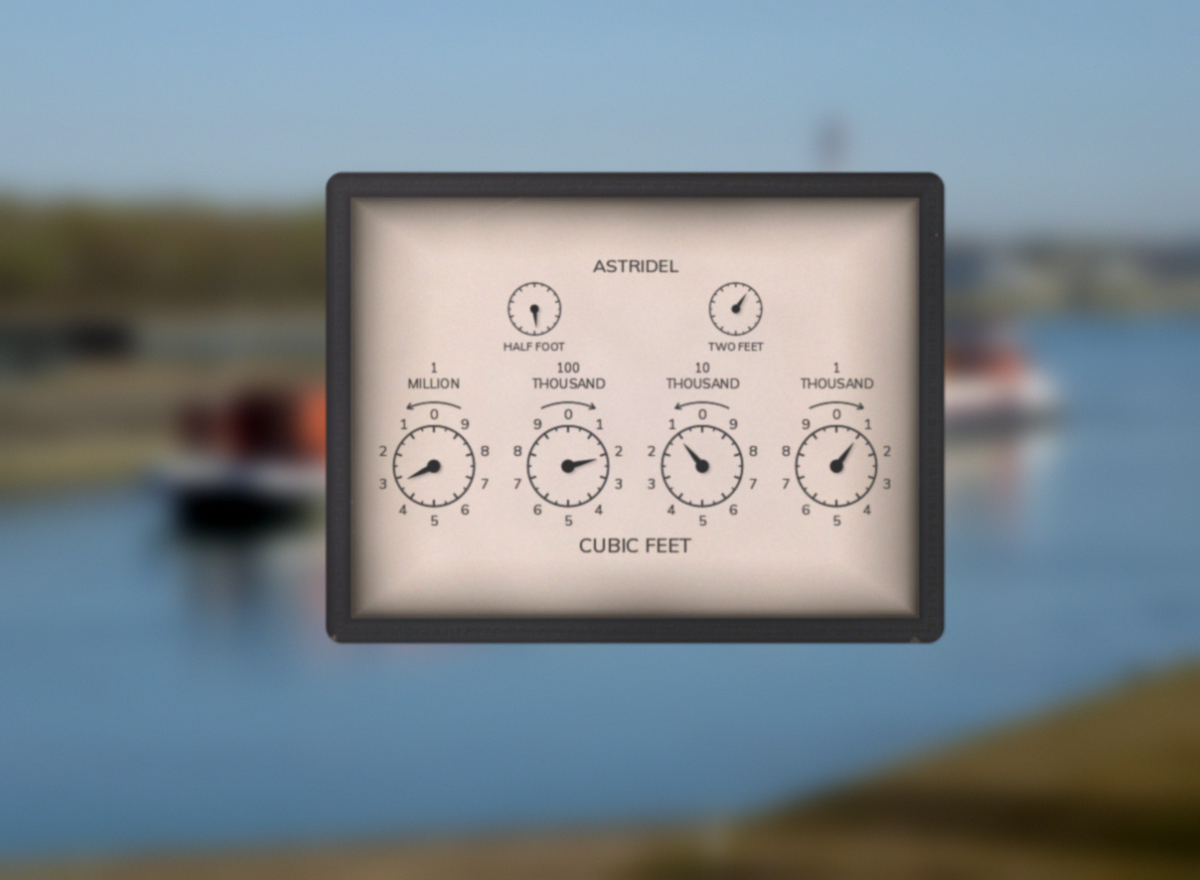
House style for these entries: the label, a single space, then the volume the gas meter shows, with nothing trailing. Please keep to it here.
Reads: 321100 ft³
